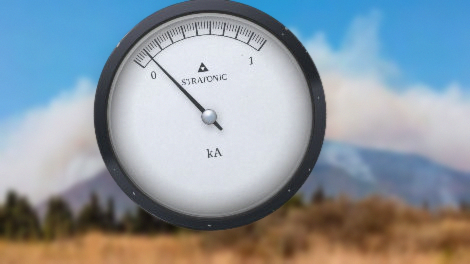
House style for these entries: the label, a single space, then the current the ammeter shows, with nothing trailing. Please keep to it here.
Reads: 0.1 kA
